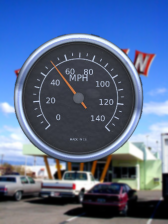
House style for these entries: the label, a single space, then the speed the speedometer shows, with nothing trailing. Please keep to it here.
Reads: 50 mph
